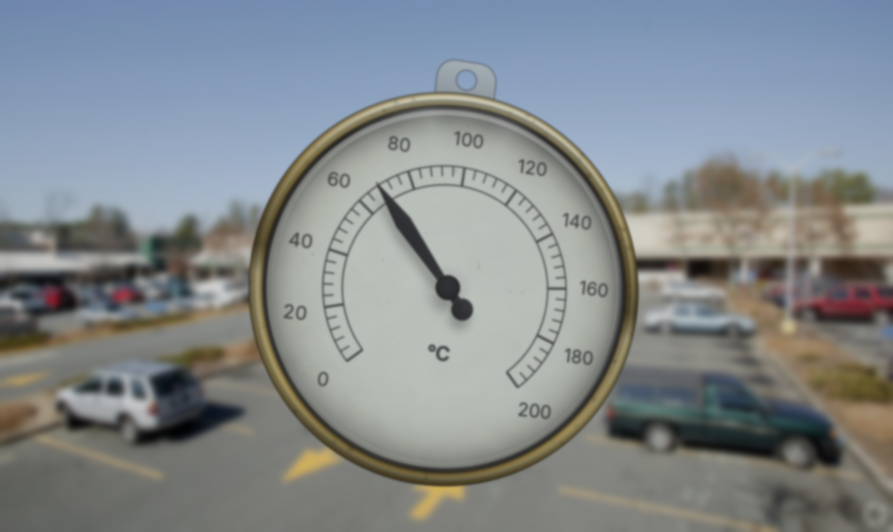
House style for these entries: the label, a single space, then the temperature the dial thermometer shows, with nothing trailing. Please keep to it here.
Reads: 68 °C
